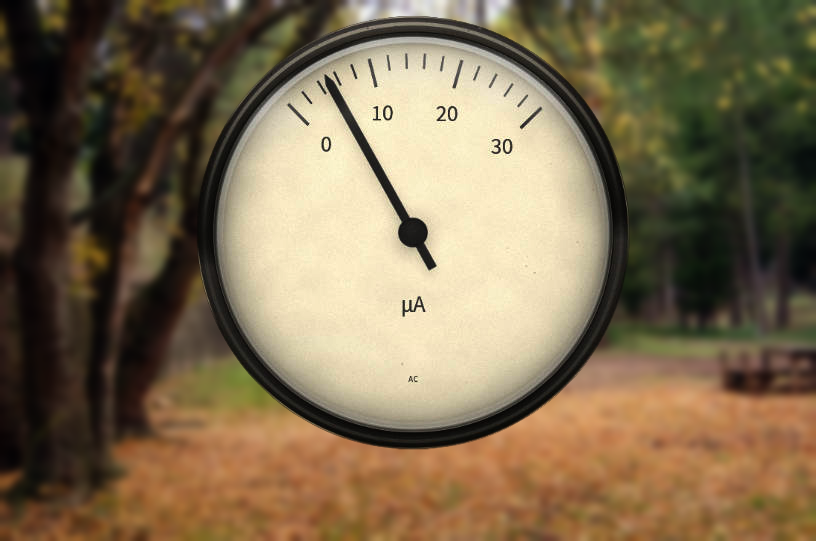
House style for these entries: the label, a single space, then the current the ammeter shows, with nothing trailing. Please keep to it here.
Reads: 5 µA
